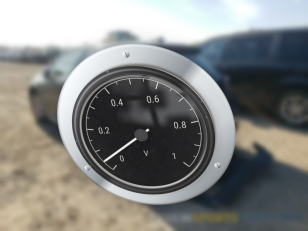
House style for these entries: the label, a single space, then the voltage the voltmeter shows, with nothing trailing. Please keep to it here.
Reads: 0.05 V
